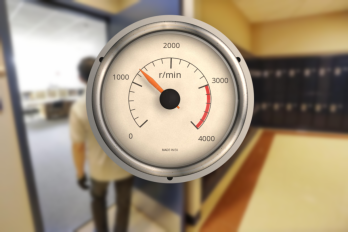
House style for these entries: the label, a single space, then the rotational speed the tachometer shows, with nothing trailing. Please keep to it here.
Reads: 1300 rpm
